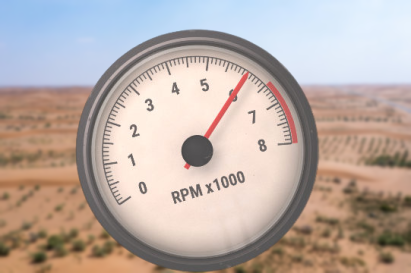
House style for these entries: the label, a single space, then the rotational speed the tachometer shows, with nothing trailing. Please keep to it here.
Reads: 6000 rpm
